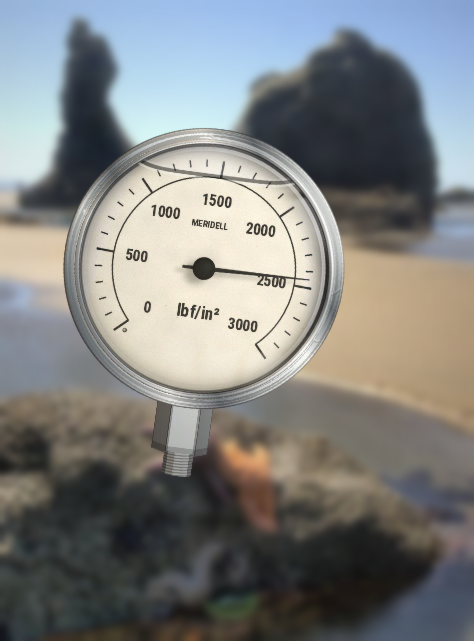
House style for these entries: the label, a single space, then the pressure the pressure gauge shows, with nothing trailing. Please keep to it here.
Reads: 2450 psi
